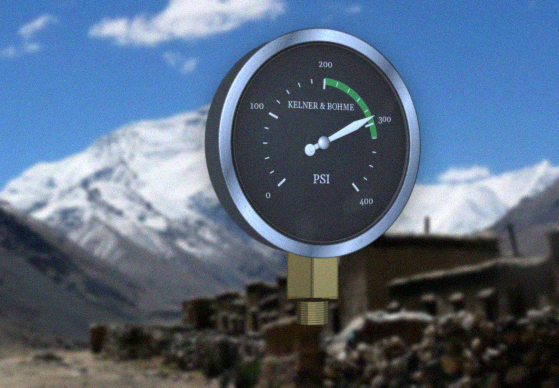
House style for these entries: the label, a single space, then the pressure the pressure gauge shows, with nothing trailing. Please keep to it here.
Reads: 290 psi
